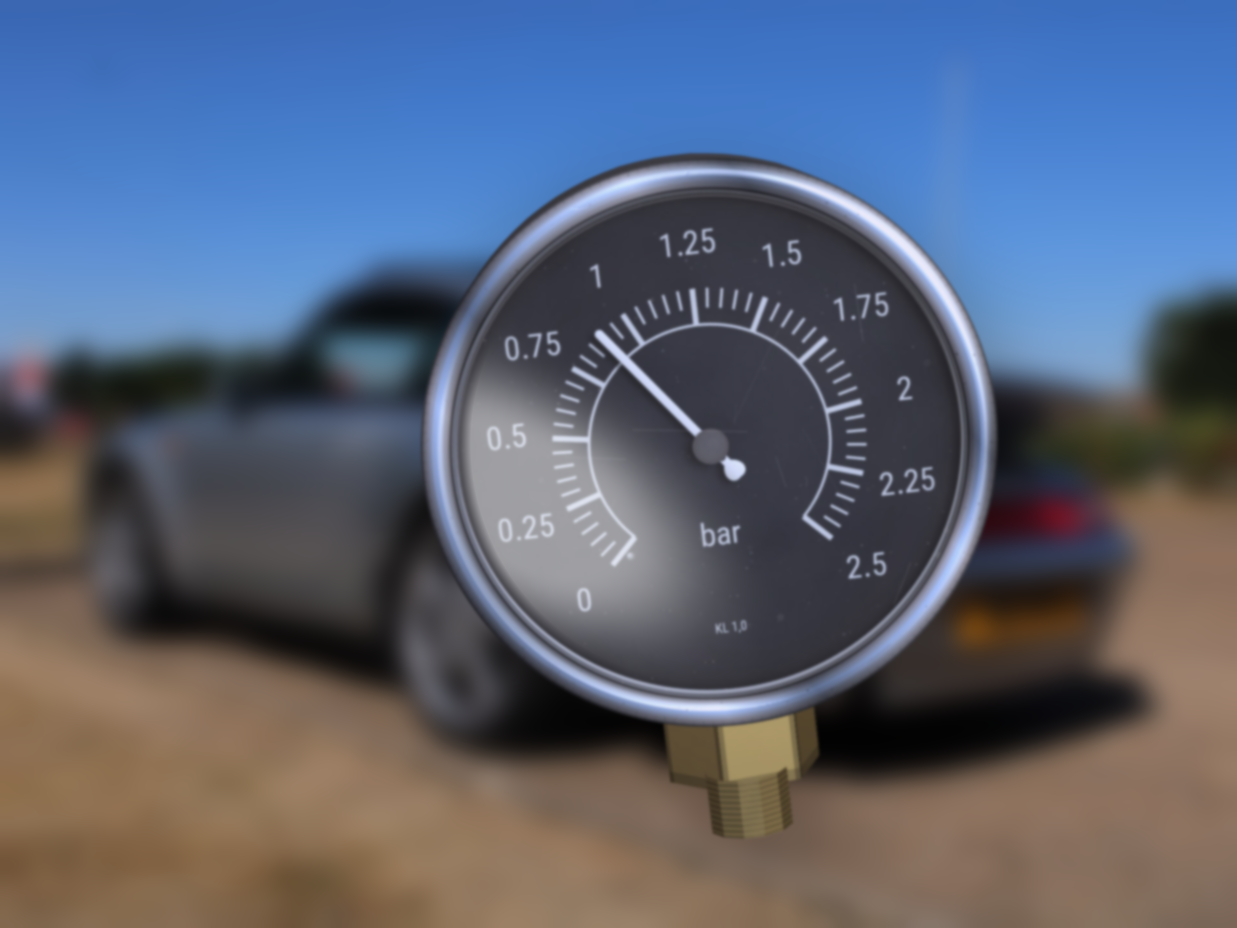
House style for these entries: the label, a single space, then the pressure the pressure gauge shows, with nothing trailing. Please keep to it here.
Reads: 0.9 bar
